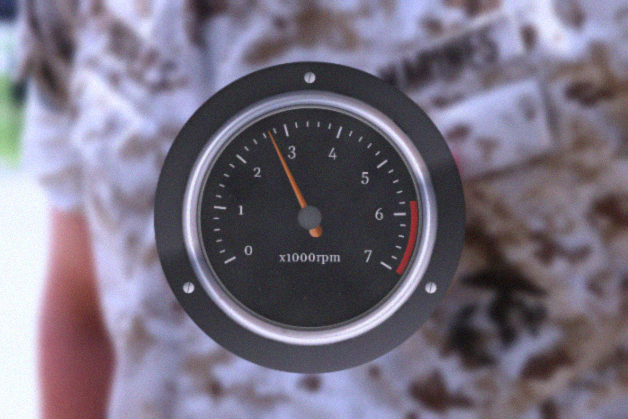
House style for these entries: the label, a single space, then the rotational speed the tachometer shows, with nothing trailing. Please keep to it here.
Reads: 2700 rpm
